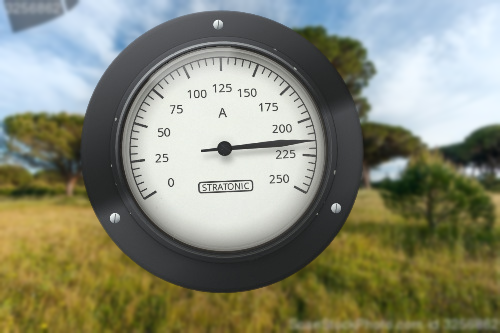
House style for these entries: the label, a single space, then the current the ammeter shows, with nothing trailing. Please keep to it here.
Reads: 215 A
